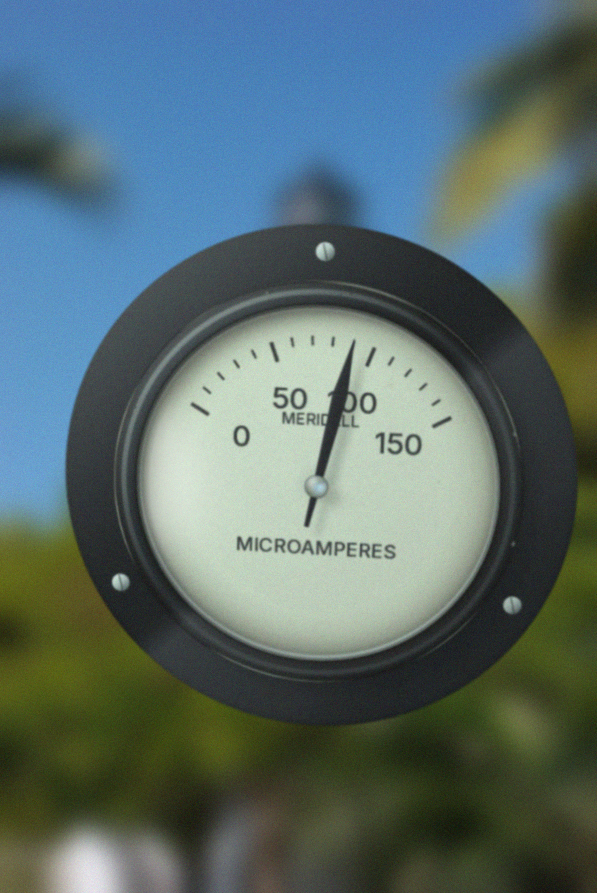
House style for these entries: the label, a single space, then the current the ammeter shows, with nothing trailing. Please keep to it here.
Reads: 90 µA
